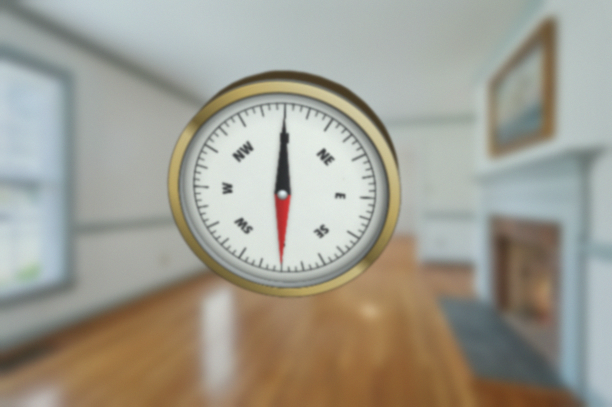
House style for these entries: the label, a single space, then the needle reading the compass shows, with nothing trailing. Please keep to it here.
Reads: 180 °
